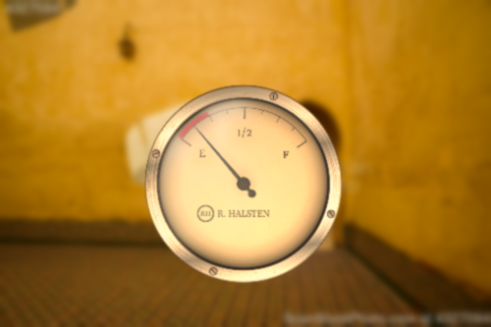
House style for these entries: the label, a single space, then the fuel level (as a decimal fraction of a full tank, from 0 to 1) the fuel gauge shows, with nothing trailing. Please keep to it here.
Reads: 0.125
